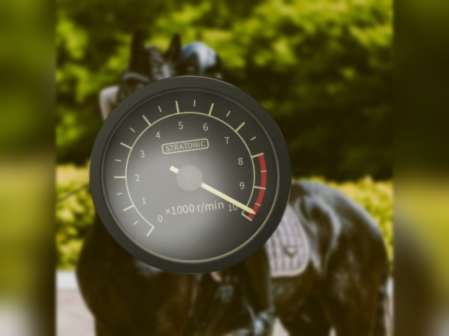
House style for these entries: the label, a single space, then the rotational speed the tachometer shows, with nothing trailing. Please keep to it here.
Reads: 9750 rpm
